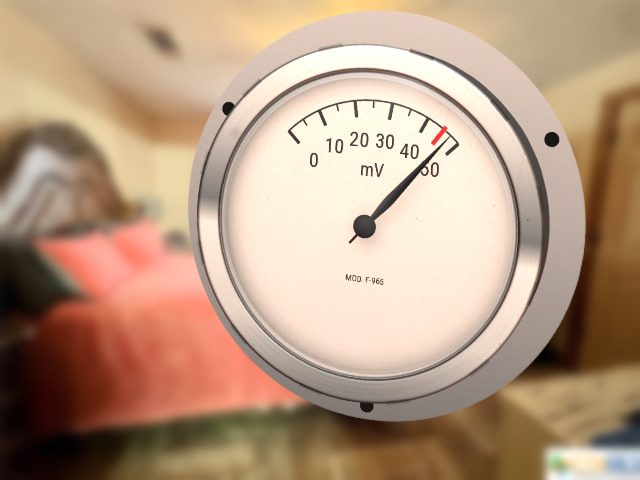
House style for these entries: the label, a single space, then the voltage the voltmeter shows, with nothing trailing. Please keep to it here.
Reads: 47.5 mV
